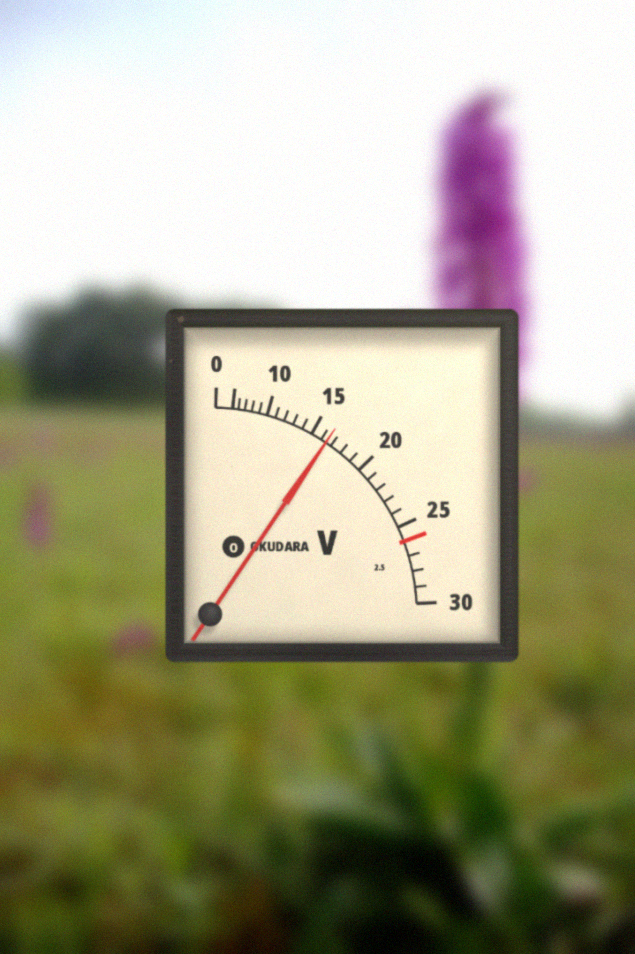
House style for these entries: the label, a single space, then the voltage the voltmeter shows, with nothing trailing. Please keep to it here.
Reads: 16.5 V
